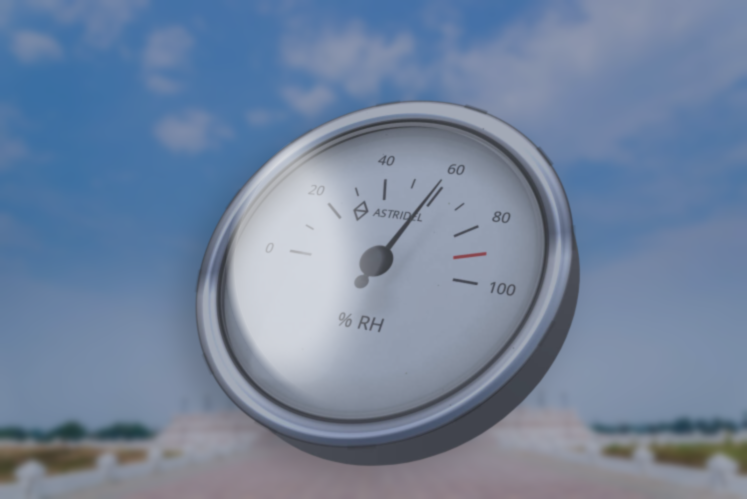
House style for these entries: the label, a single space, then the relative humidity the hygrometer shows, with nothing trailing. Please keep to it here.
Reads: 60 %
